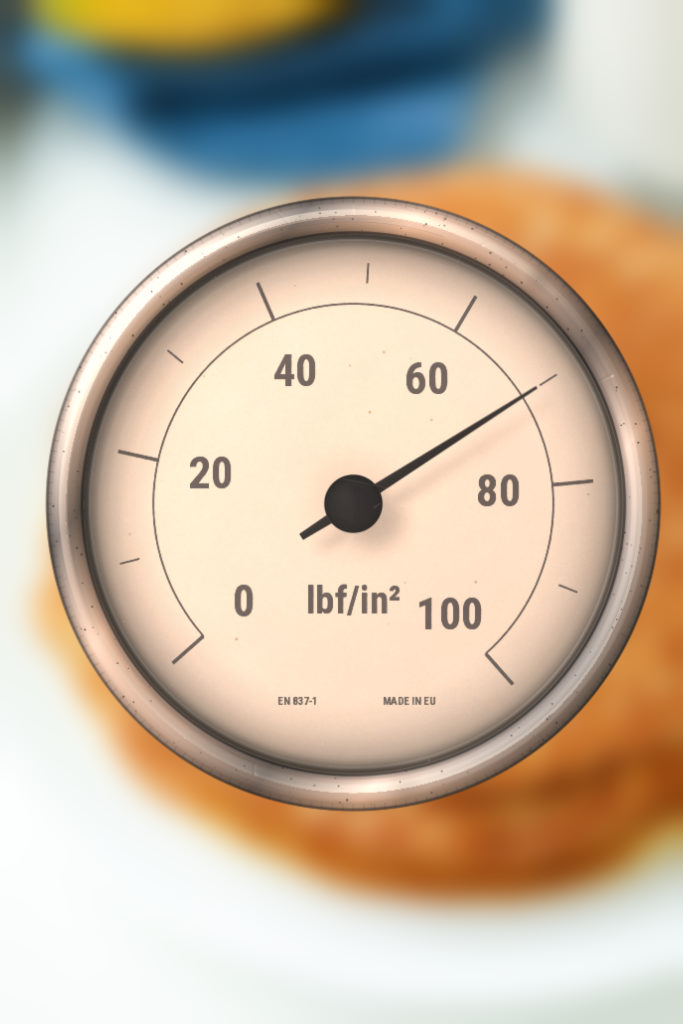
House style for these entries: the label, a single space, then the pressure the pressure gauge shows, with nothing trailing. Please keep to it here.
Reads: 70 psi
